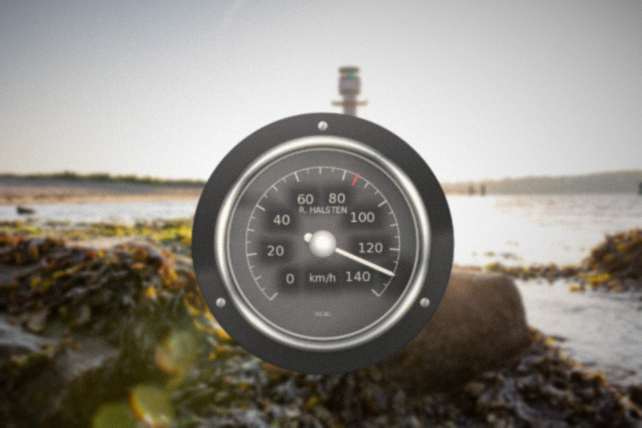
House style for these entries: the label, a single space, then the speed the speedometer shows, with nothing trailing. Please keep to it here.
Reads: 130 km/h
